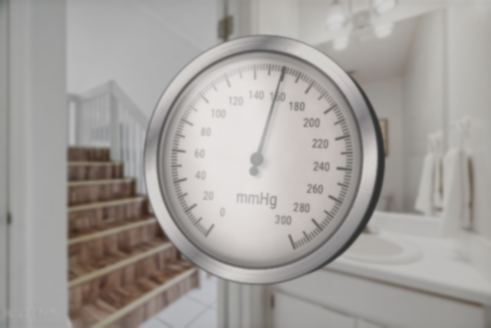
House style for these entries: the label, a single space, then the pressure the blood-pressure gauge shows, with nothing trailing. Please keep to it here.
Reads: 160 mmHg
